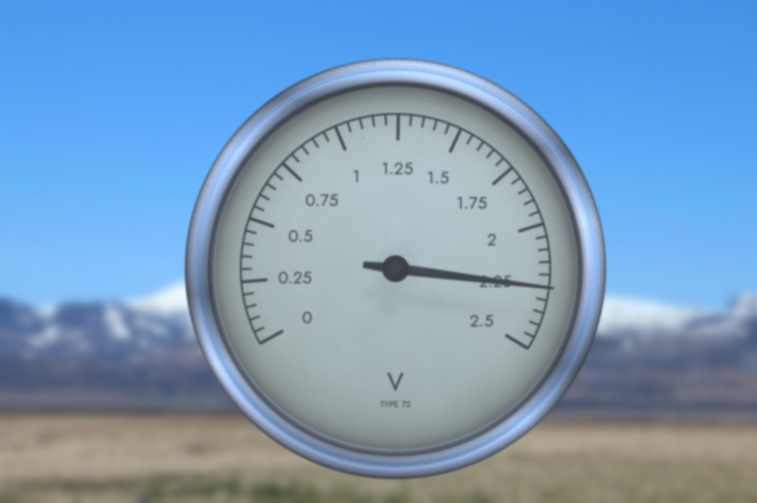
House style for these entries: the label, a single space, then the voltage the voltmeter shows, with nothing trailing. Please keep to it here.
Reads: 2.25 V
